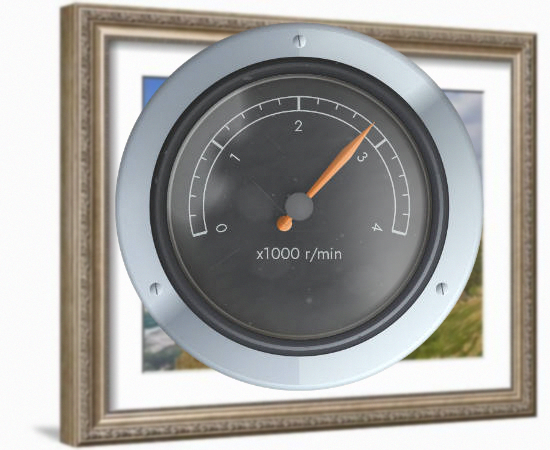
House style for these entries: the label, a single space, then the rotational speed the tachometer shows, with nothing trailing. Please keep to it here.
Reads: 2800 rpm
